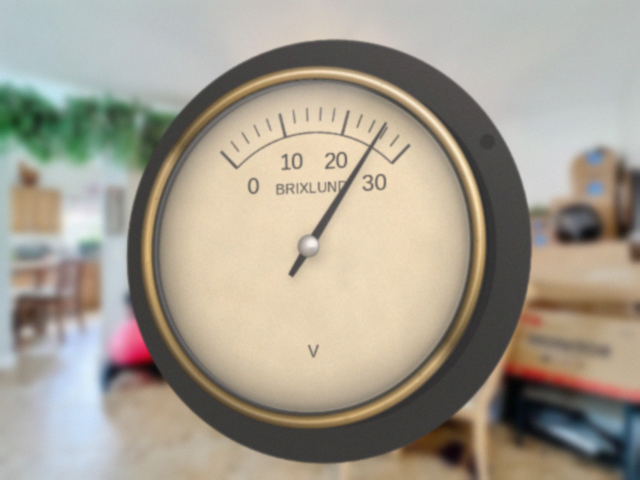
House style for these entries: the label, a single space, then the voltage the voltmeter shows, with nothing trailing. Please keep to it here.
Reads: 26 V
